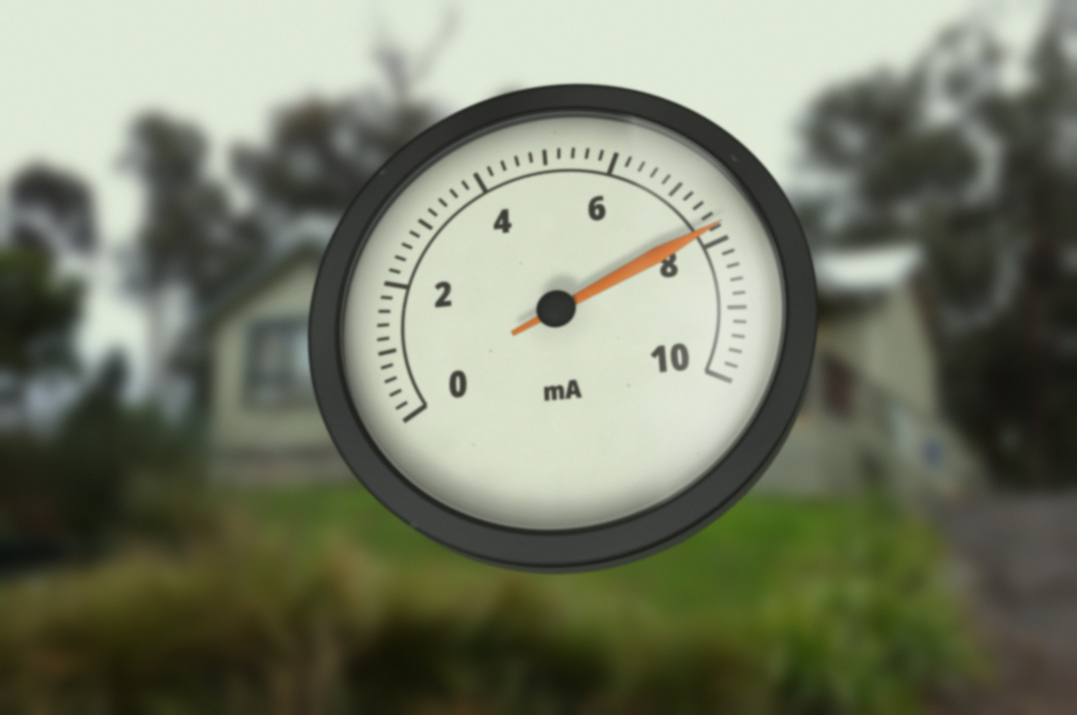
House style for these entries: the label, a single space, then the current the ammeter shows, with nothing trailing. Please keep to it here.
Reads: 7.8 mA
